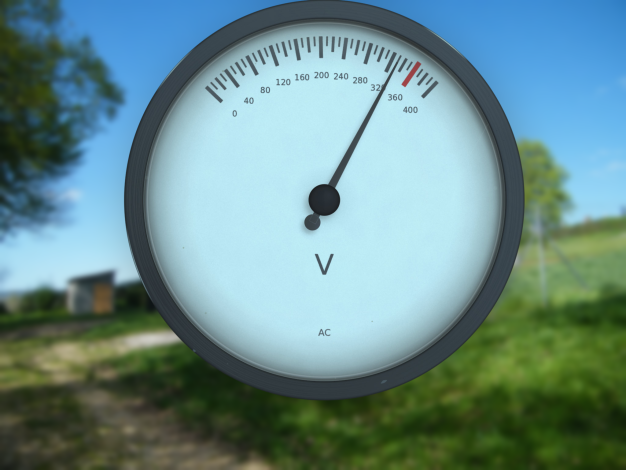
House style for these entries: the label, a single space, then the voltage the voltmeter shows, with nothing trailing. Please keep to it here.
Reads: 330 V
